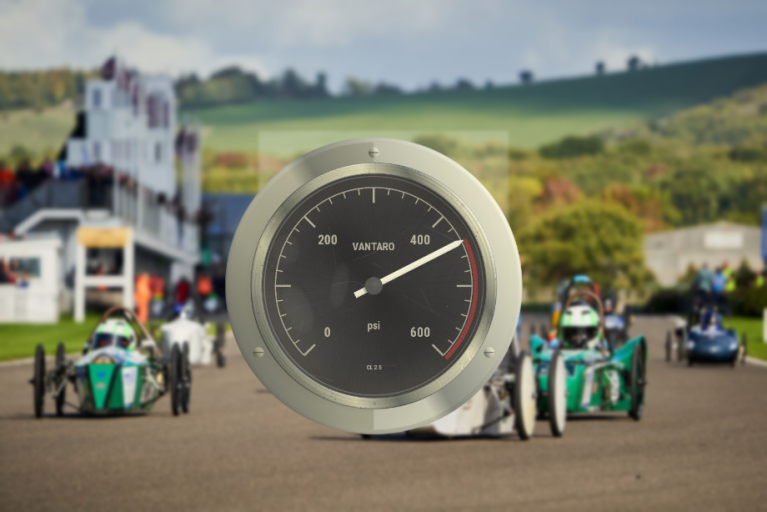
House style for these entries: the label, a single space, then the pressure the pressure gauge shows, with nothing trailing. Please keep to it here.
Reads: 440 psi
